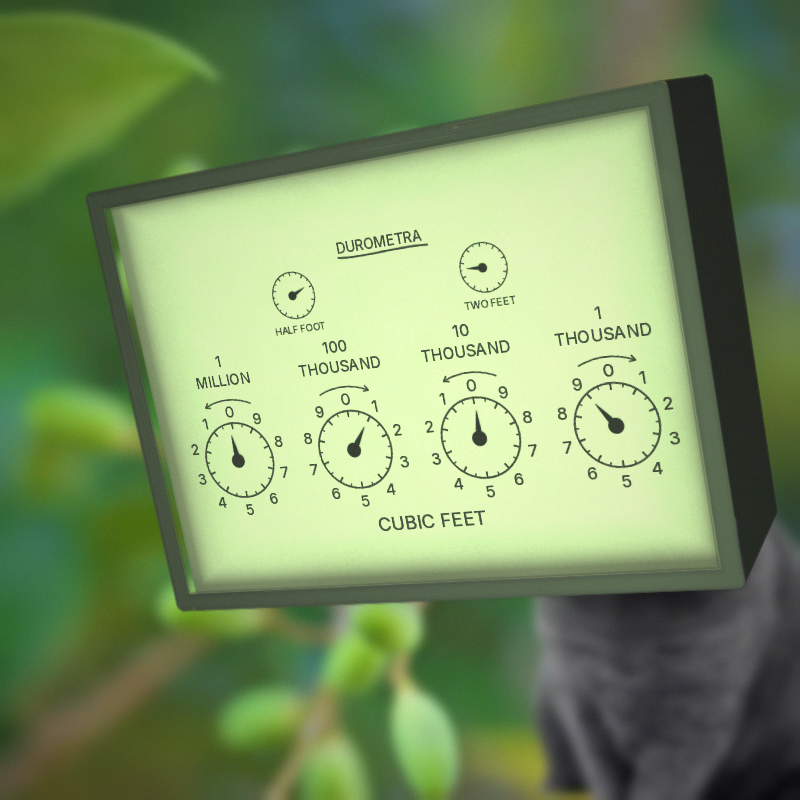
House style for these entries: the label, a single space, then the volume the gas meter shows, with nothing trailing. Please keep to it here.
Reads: 9900 ft³
